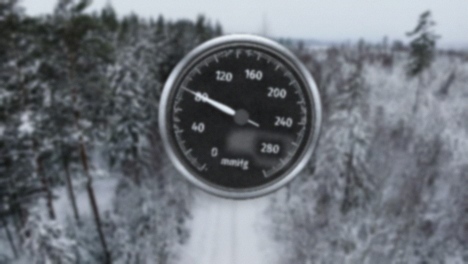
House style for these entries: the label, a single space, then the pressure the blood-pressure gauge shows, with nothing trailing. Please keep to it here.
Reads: 80 mmHg
